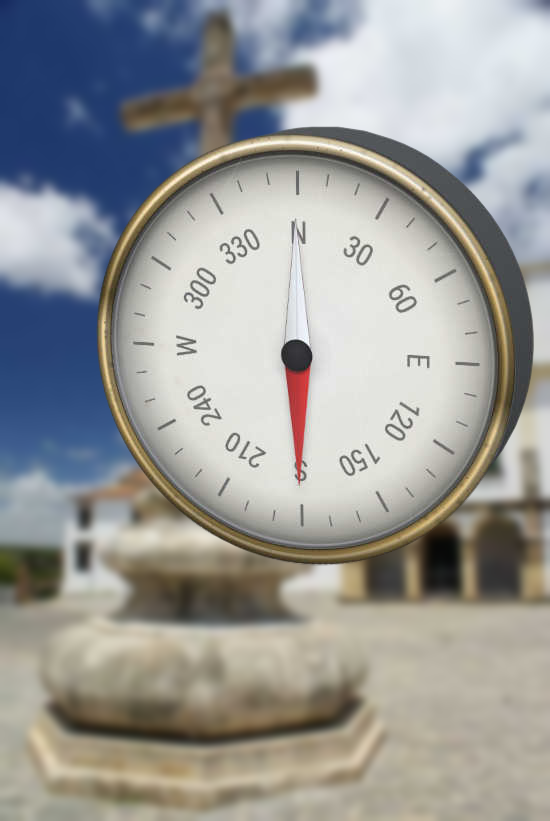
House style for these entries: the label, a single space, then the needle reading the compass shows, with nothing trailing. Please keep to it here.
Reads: 180 °
